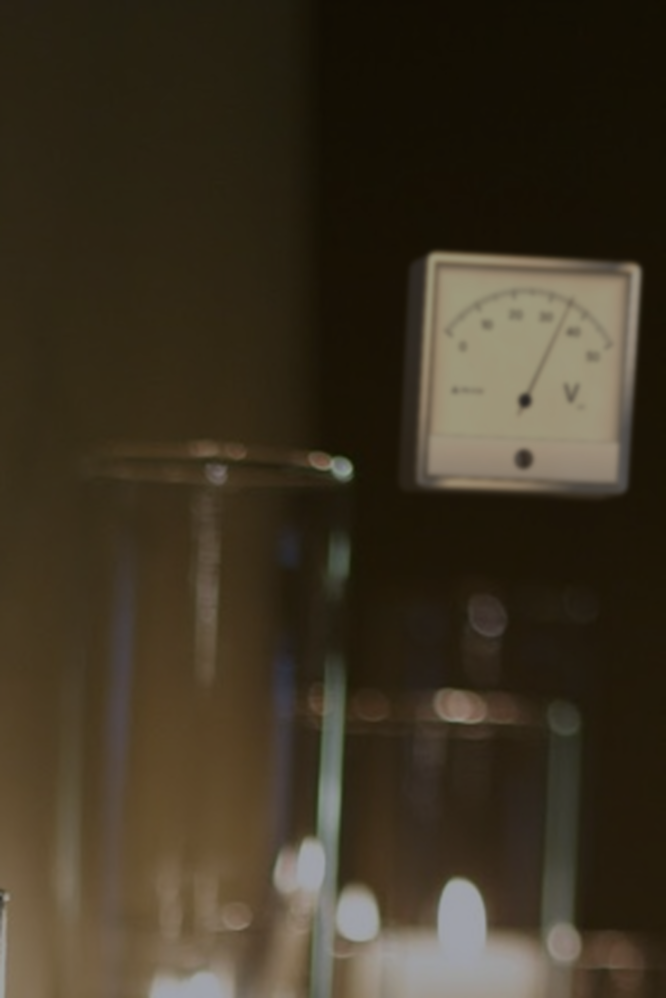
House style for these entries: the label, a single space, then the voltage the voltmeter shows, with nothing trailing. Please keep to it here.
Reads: 35 V
